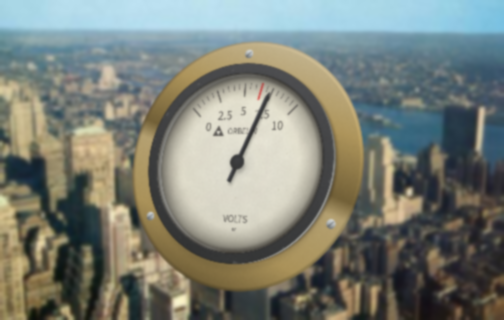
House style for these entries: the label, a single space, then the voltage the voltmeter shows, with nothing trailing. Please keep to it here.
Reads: 7.5 V
